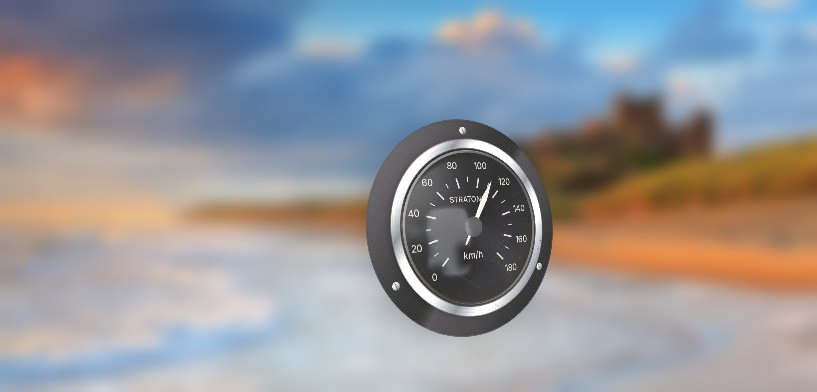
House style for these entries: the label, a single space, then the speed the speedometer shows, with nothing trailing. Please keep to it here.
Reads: 110 km/h
